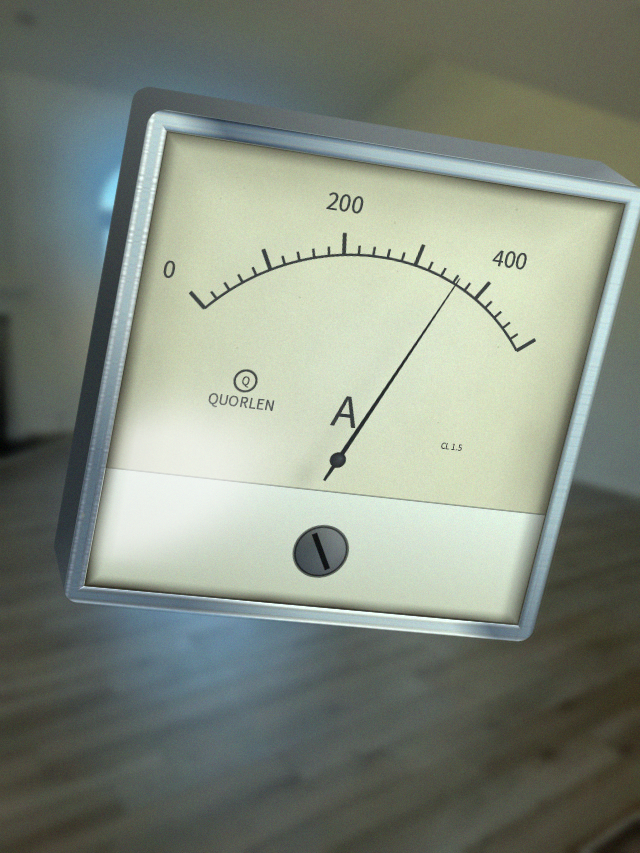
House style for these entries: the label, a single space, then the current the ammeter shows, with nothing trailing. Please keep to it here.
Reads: 360 A
